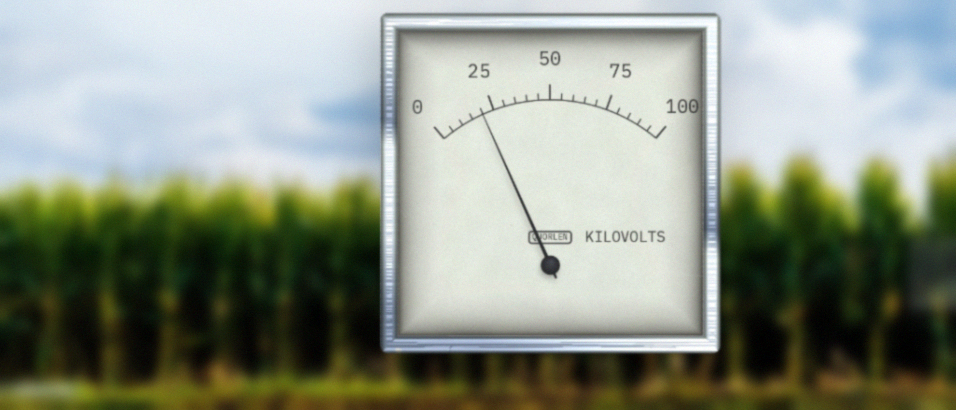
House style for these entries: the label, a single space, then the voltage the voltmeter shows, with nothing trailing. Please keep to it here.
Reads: 20 kV
